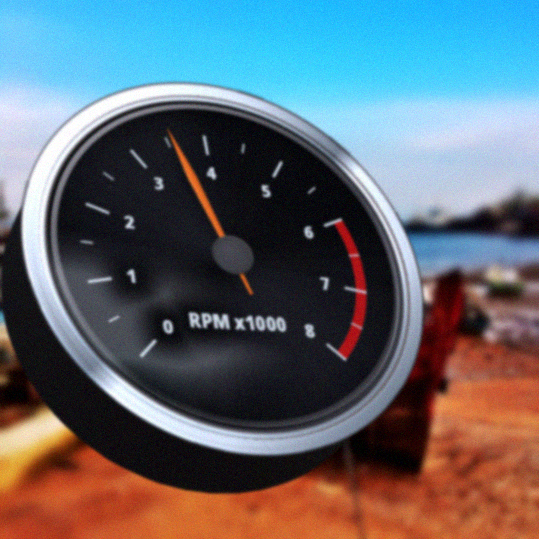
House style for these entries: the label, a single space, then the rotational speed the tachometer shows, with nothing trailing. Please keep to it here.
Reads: 3500 rpm
